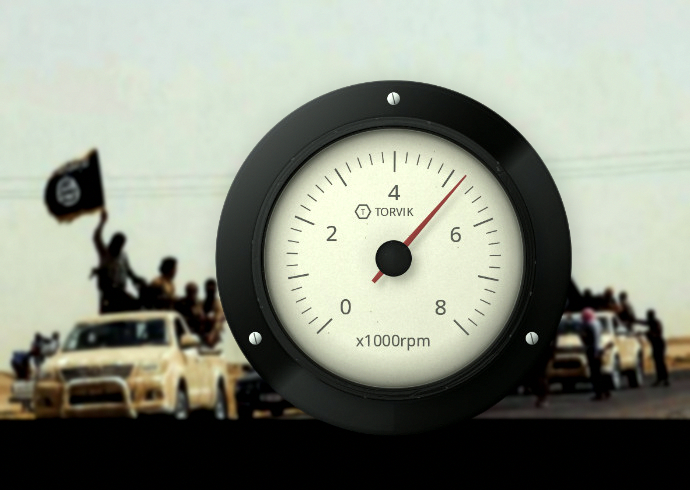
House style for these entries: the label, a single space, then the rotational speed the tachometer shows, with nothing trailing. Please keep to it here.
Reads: 5200 rpm
